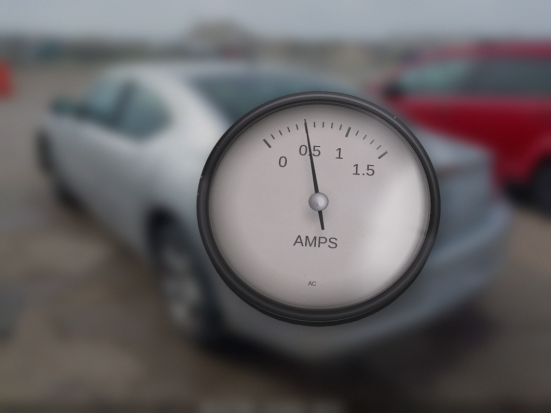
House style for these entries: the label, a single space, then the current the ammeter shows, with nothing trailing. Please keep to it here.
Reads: 0.5 A
